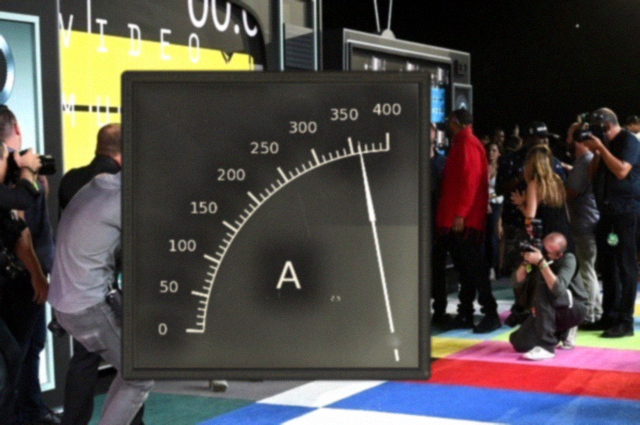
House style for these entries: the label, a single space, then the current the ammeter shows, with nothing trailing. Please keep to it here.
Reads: 360 A
